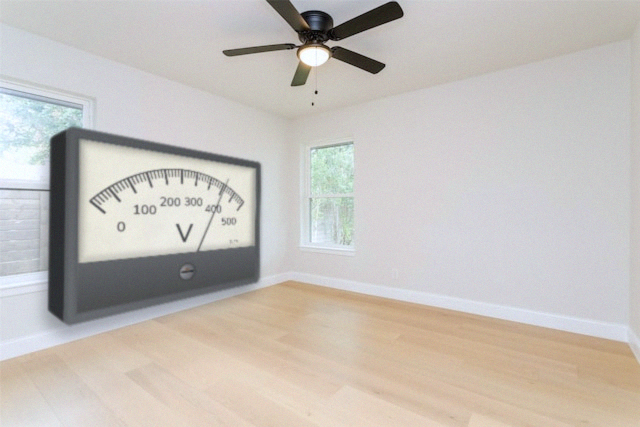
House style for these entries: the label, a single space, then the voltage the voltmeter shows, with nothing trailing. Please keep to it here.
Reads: 400 V
